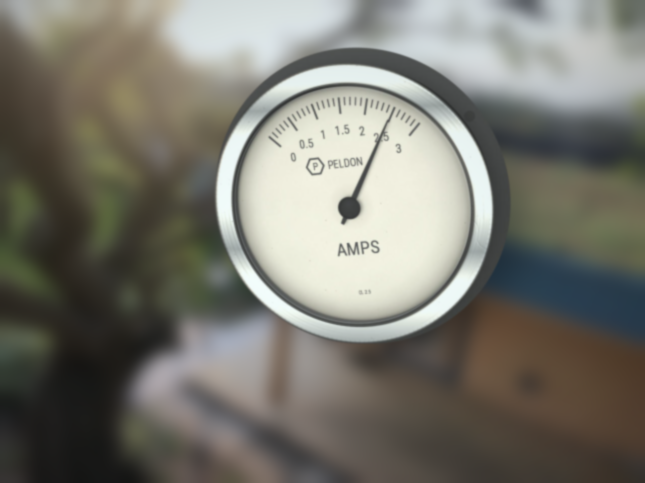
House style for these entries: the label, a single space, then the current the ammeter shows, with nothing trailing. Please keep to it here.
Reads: 2.5 A
